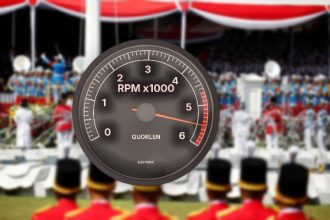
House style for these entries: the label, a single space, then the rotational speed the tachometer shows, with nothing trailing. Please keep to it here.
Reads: 5500 rpm
